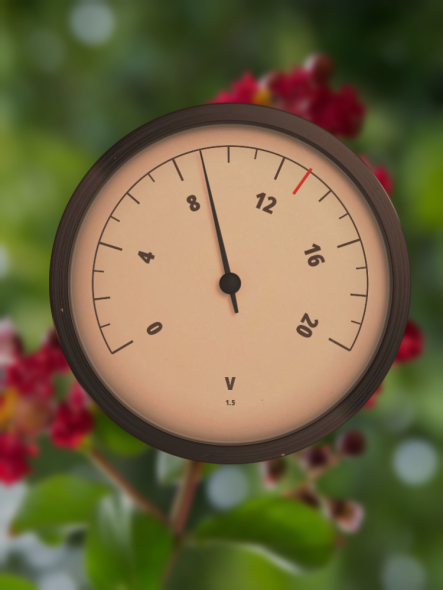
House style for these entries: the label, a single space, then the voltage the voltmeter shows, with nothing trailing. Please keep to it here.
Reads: 9 V
